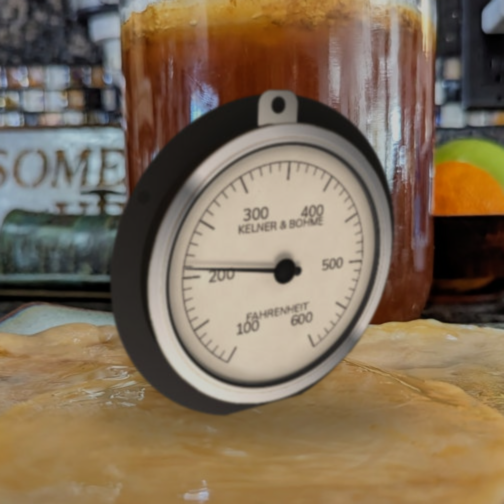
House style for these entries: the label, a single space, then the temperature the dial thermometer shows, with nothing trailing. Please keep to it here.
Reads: 210 °F
